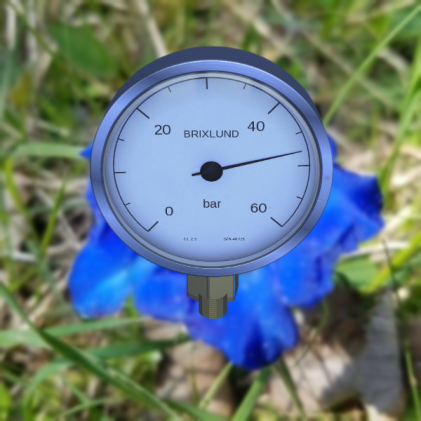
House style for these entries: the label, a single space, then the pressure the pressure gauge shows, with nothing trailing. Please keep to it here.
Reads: 47.5 bar
